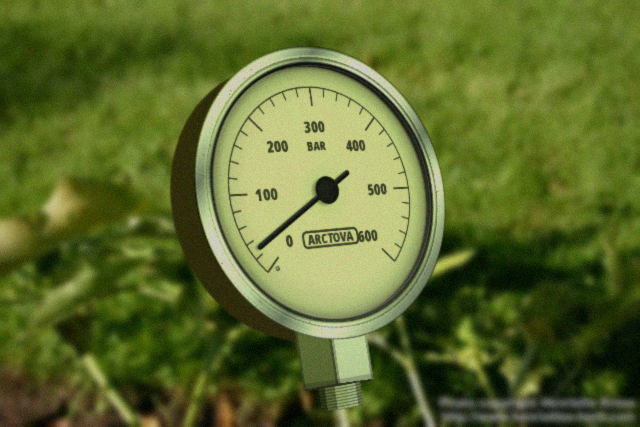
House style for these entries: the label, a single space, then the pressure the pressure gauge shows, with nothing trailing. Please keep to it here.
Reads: 30 bar
